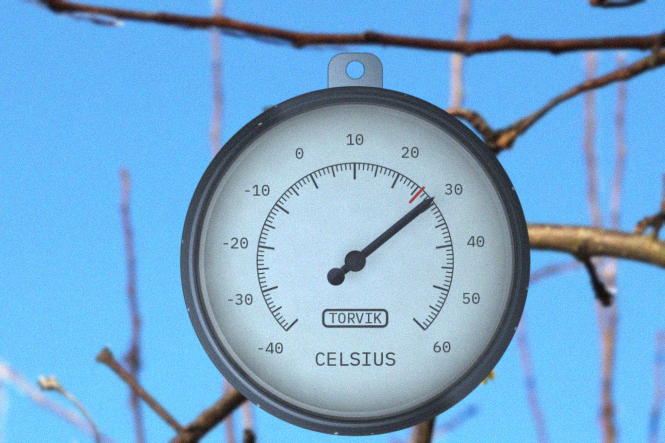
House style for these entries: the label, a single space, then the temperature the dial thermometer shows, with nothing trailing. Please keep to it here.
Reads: 29 °C
